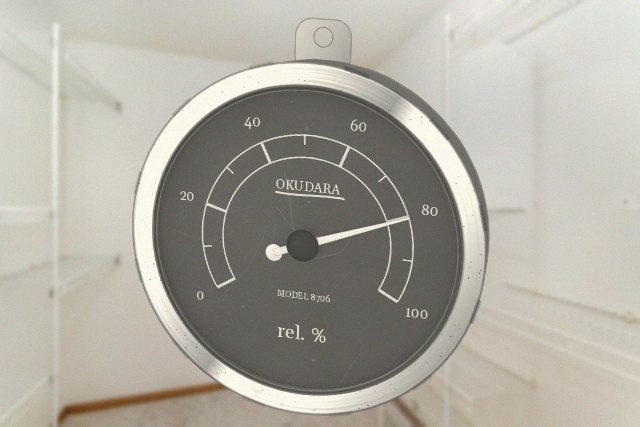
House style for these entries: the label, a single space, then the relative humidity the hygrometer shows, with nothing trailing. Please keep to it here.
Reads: 80 %
